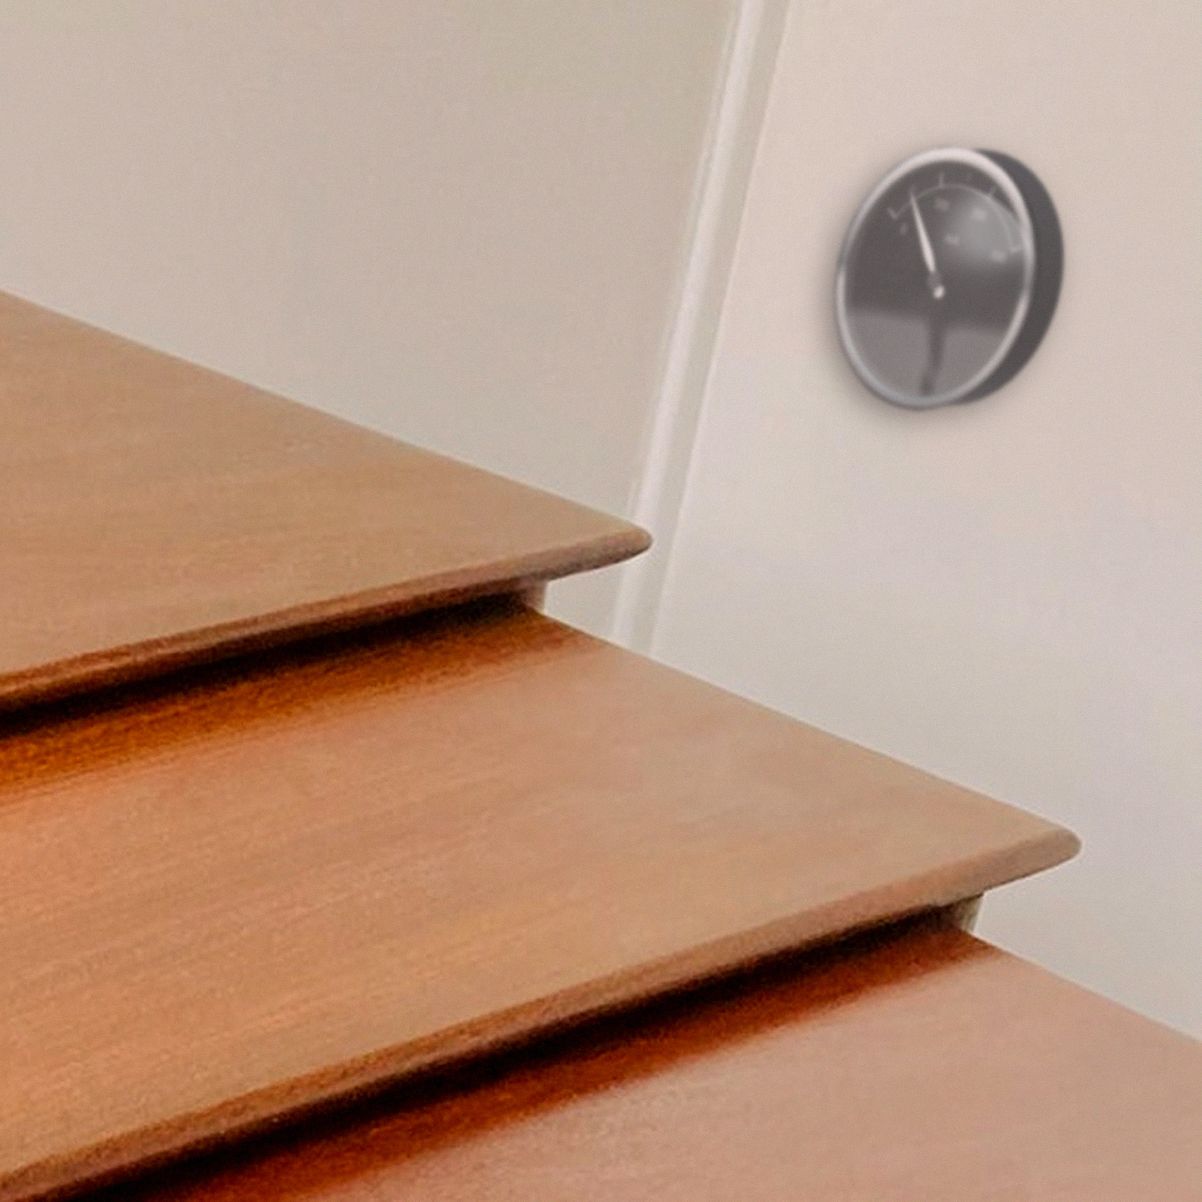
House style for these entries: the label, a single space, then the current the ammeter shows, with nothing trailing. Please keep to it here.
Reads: 50 mA
